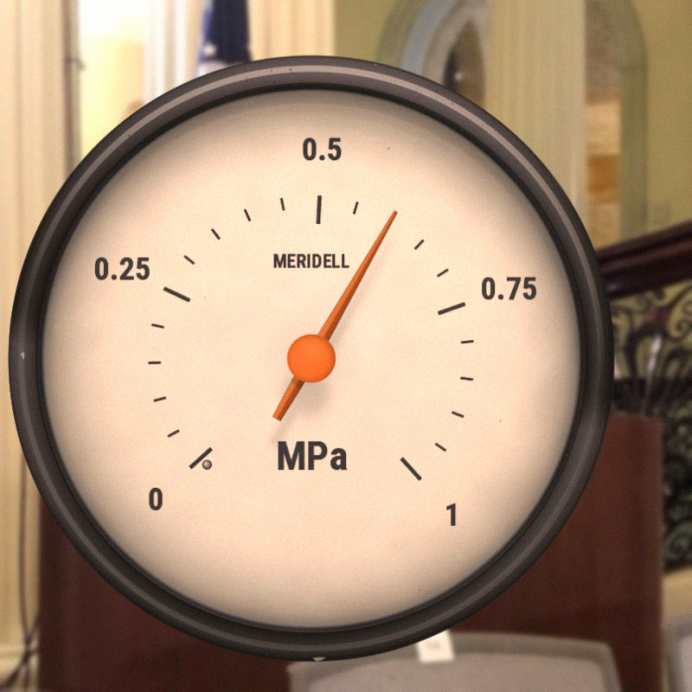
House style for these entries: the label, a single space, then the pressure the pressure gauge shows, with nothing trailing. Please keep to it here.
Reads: 0.6 MPa
